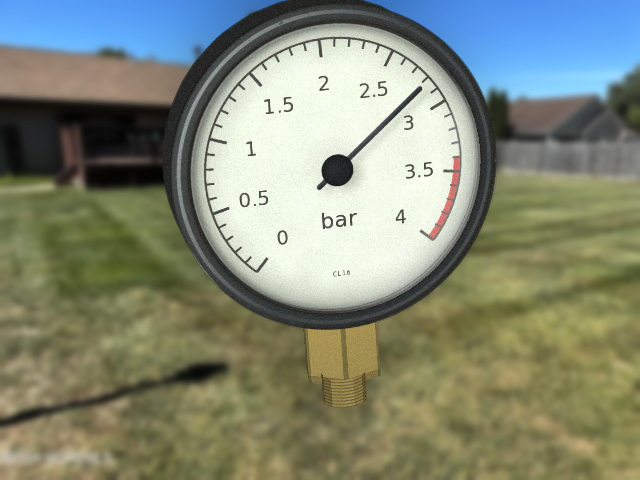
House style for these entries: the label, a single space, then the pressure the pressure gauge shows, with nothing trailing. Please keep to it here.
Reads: 2.8 bar
